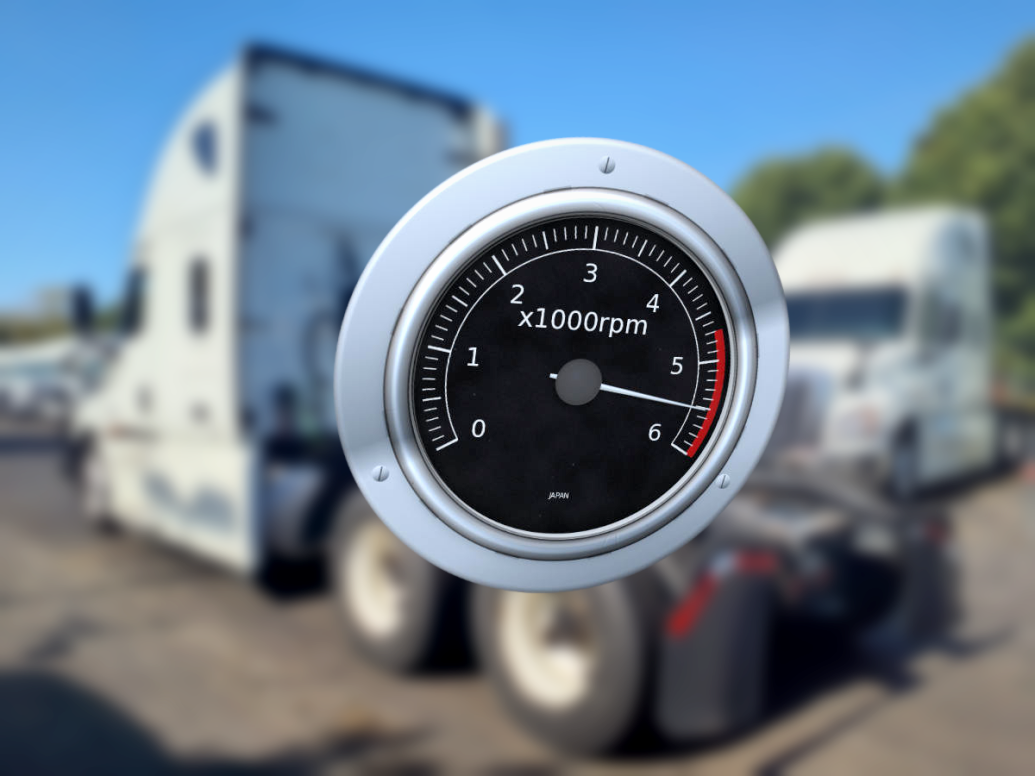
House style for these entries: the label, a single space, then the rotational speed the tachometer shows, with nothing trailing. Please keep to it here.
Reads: 5500 rpm
